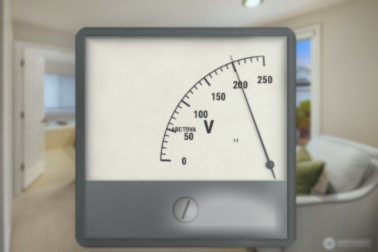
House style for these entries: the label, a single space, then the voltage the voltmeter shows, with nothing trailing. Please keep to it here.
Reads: 200 V
